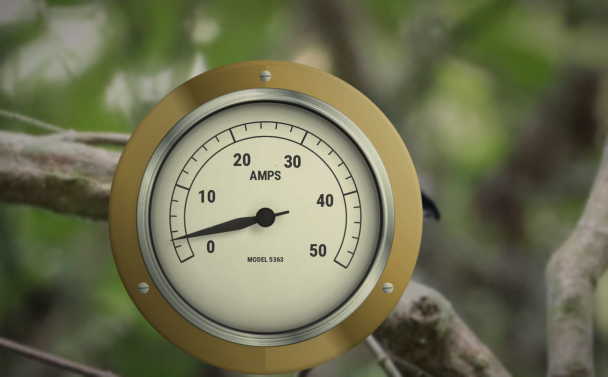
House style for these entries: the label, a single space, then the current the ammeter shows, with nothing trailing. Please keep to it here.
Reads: 3 A
